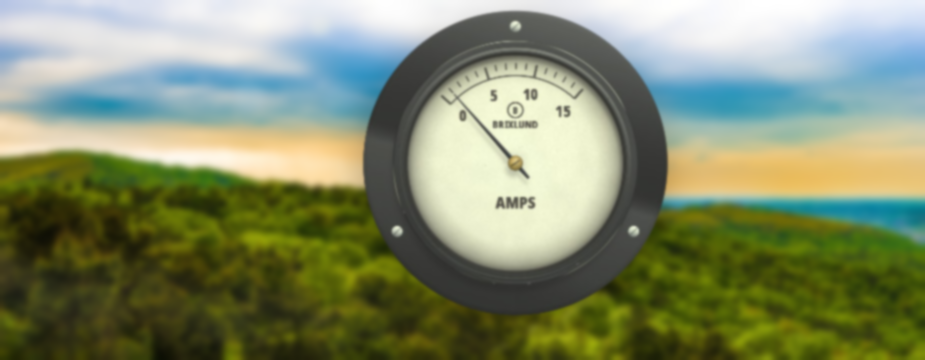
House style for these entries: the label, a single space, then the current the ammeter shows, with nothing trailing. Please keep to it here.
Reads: 1 A
